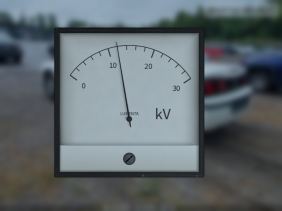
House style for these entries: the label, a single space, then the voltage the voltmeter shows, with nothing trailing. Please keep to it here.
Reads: 12 kV
